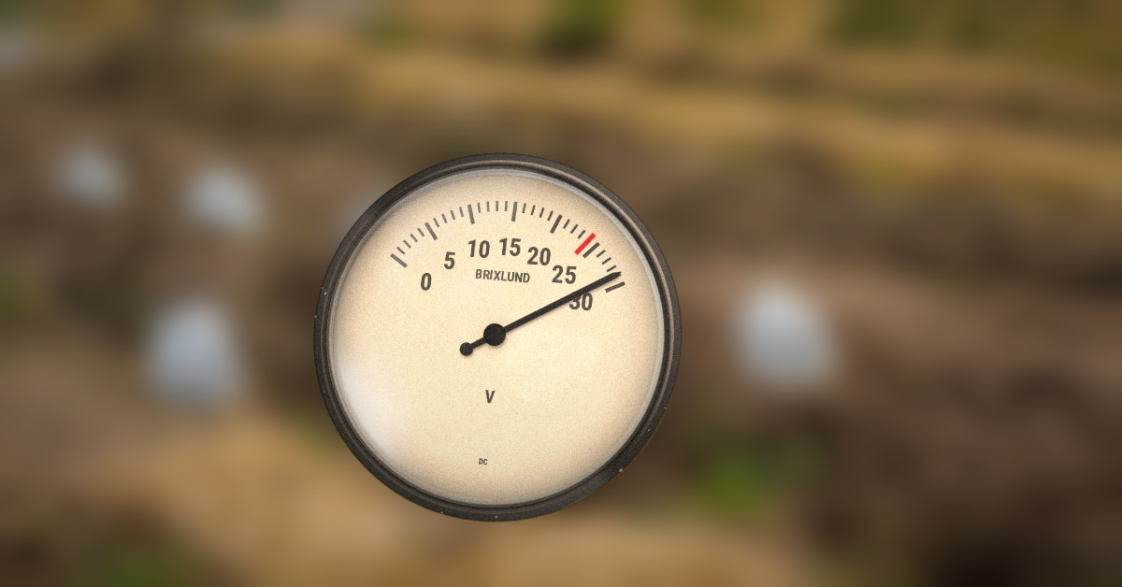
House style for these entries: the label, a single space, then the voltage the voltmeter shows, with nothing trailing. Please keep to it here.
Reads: 29 V
